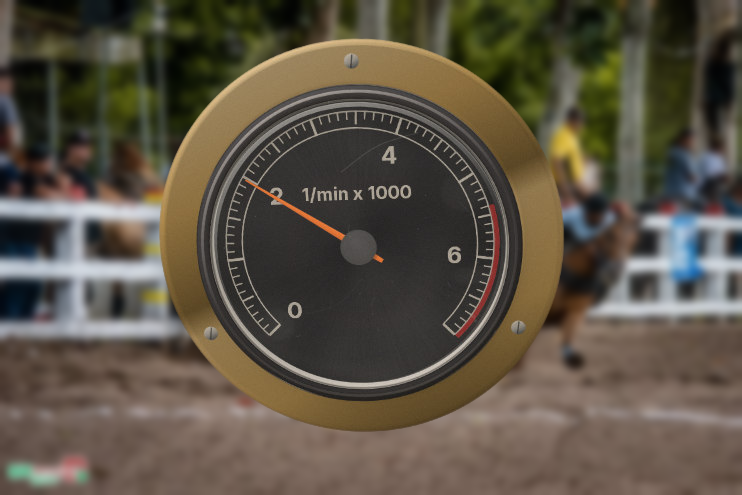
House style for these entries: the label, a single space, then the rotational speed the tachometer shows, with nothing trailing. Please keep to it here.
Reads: 2000 rpm
